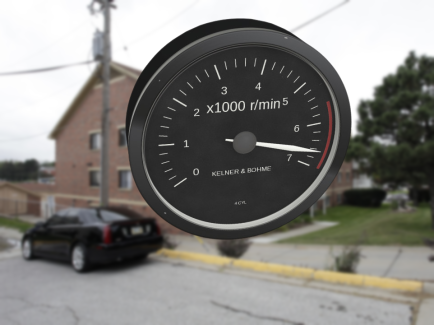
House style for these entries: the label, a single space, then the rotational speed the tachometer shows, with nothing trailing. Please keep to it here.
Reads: 6600 rpm
